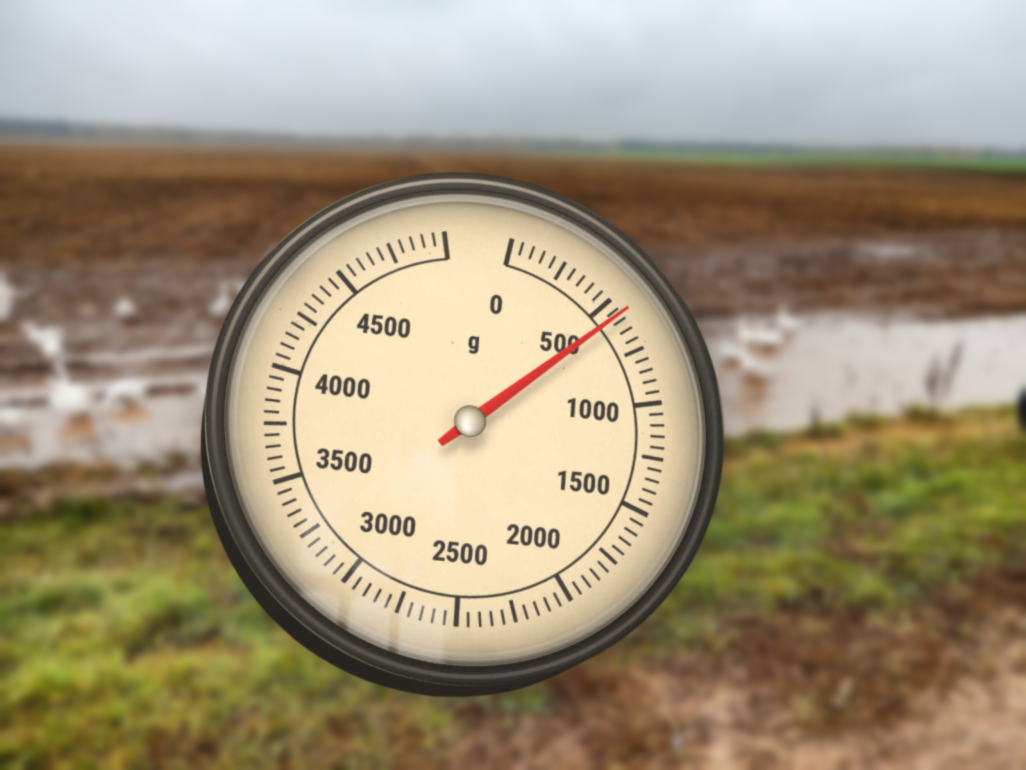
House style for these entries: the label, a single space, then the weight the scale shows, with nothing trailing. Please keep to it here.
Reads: 575 g
